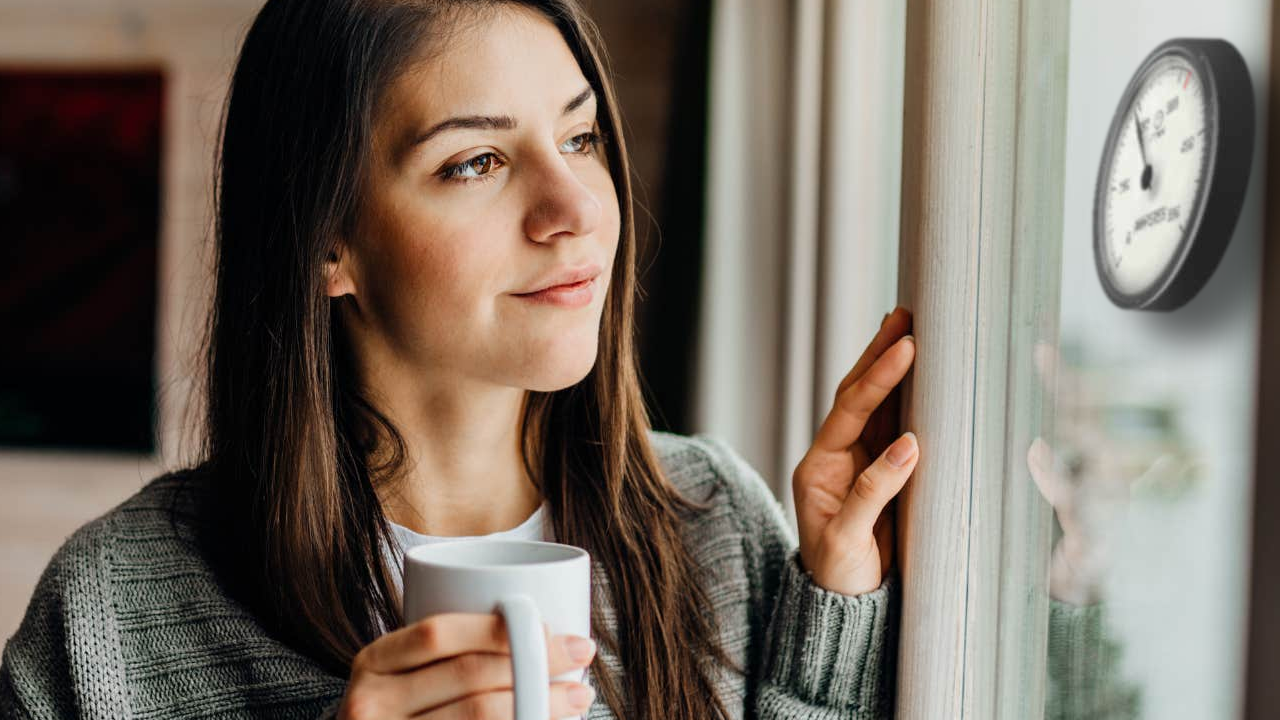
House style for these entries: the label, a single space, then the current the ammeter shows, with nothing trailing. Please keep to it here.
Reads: 200 A
